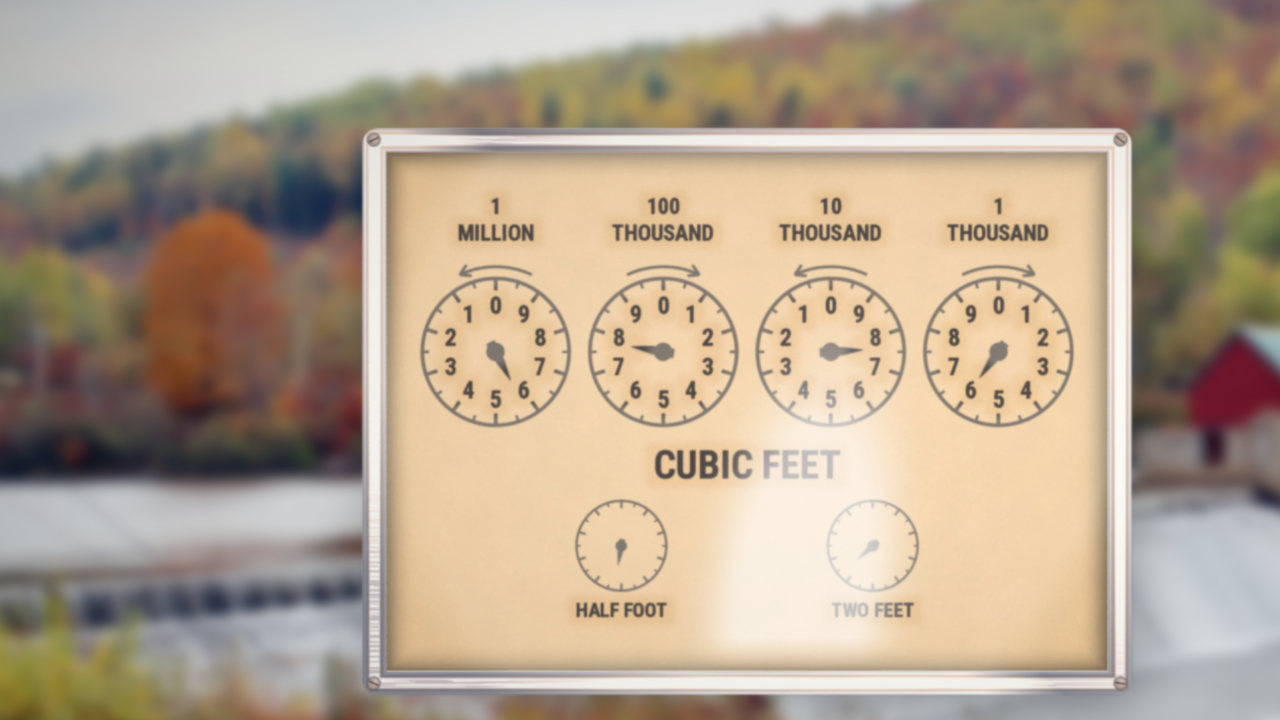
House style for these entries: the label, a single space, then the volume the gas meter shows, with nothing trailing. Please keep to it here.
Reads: 577600 ft³
